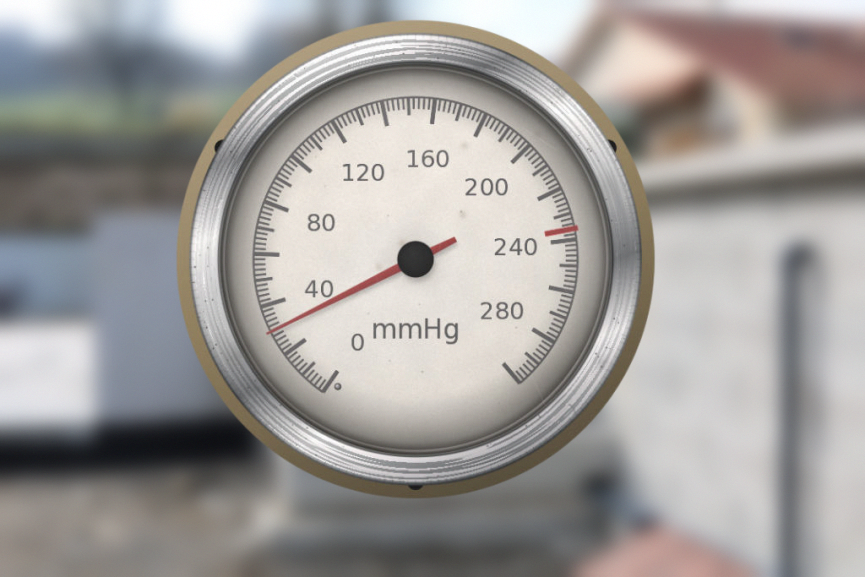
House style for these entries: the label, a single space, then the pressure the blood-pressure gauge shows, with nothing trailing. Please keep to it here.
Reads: 30 mmHg
